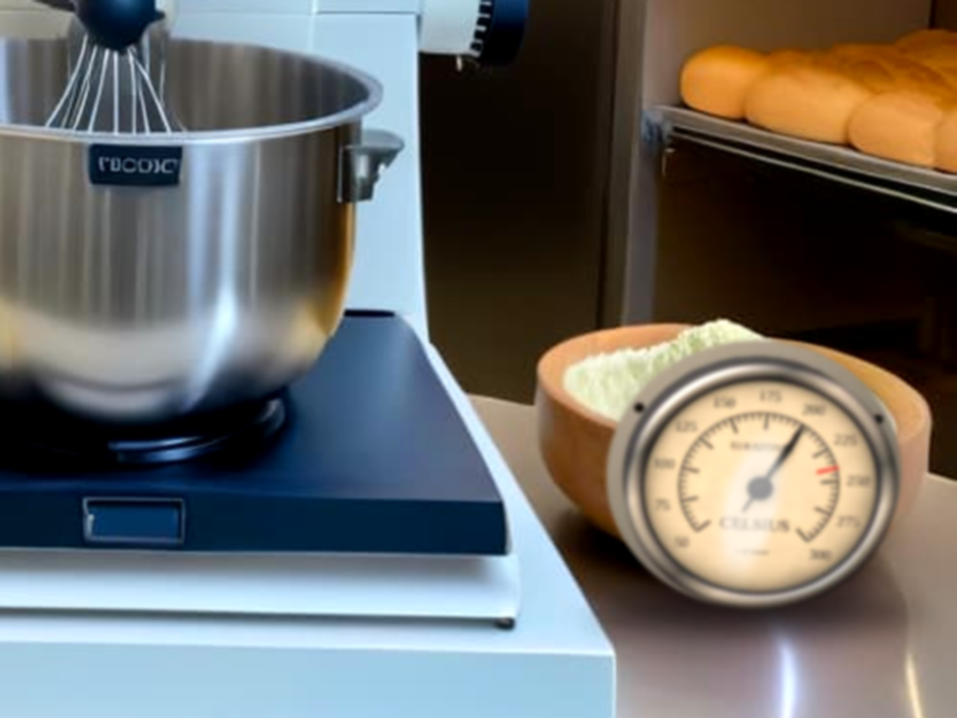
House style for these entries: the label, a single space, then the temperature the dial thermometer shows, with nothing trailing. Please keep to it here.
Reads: 200 °C
